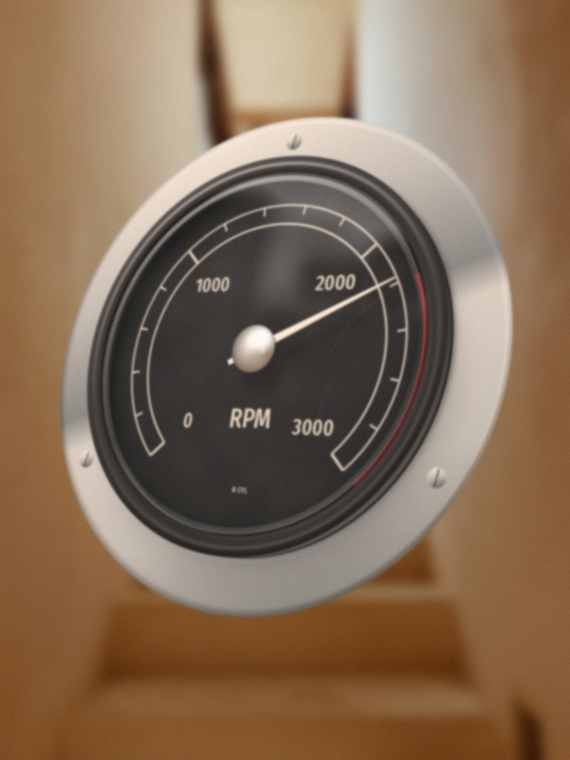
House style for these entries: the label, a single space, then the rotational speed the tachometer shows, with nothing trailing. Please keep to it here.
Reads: 2200 rpm
